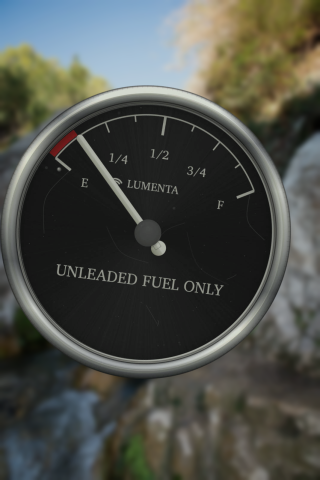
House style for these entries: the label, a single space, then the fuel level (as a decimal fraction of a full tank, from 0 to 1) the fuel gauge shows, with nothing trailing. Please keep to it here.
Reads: 0.125
